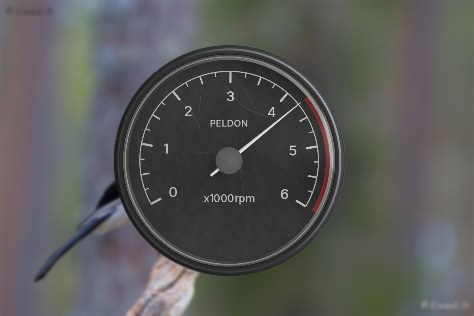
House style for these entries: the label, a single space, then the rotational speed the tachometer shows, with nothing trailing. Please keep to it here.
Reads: 4250 rpm
